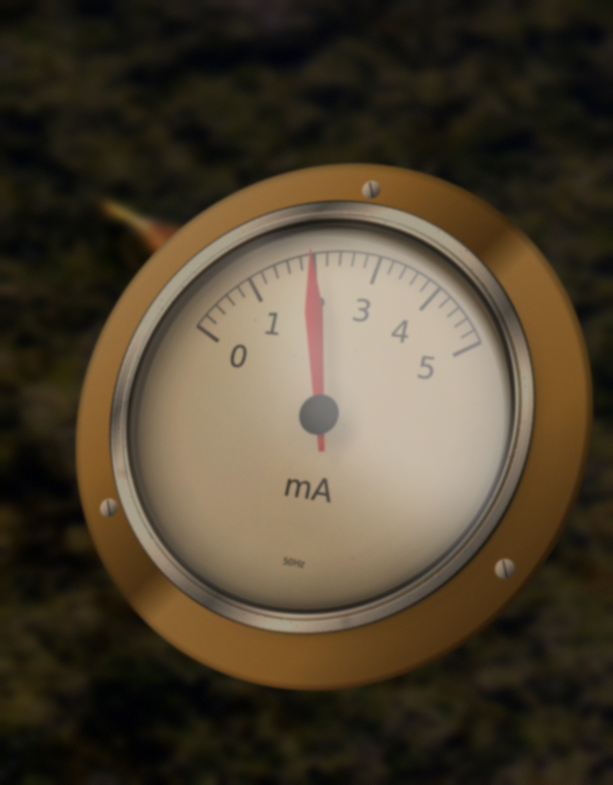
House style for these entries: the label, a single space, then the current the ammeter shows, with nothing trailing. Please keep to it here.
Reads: 2 mA
